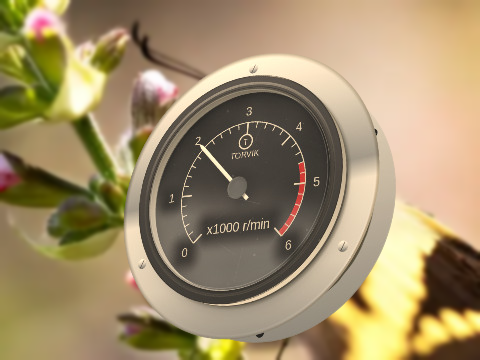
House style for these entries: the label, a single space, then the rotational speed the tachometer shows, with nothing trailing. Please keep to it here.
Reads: 2000 rpm
